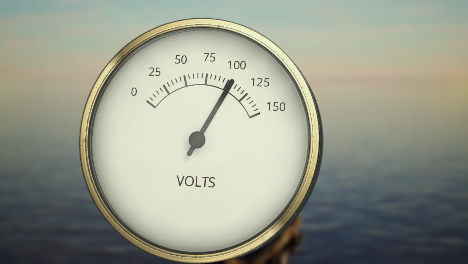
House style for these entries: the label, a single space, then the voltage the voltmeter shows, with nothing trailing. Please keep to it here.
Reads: 105 V
